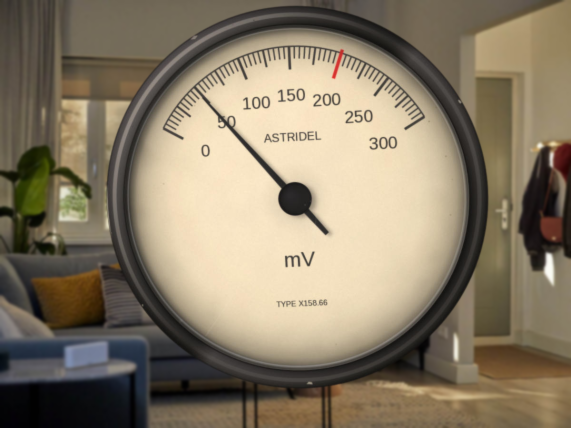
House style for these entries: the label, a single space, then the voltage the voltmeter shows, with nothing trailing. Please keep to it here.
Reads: 50 mV
